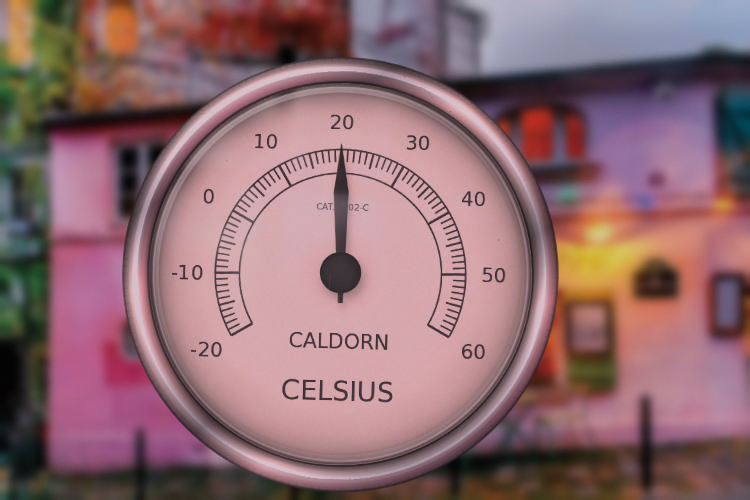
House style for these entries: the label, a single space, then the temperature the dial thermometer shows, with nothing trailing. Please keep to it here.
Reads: 20 °C
